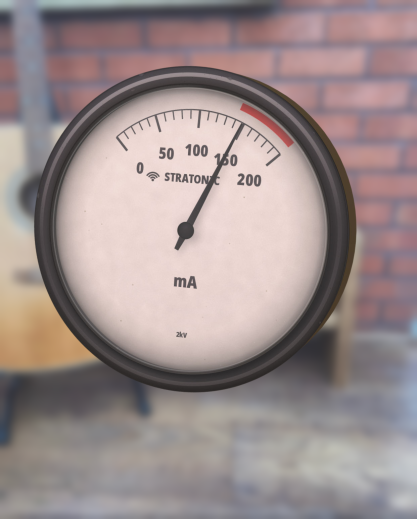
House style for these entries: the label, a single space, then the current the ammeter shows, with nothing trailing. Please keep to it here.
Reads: 150 mA
